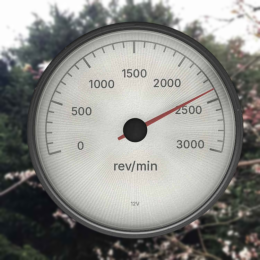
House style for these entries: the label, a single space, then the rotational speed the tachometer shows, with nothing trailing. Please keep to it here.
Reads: 2400 rpm
